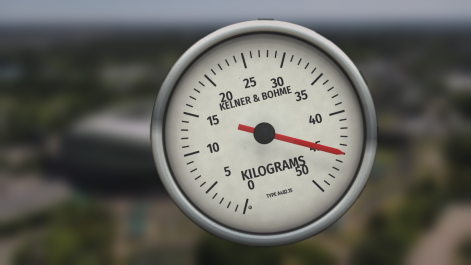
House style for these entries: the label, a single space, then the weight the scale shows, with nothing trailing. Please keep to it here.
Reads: 45 kg
